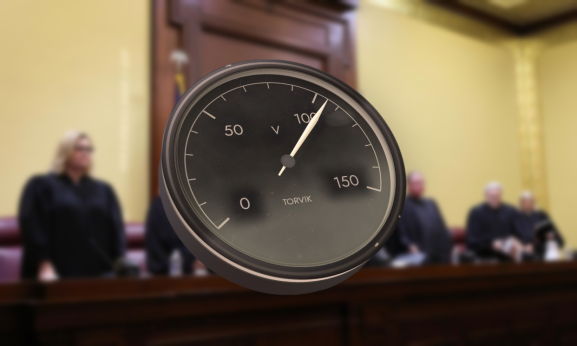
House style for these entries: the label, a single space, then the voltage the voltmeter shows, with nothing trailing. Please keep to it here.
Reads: 105 V
